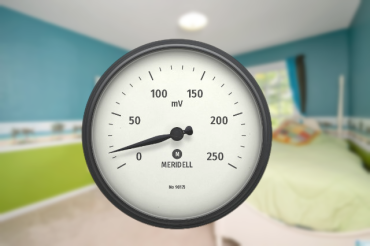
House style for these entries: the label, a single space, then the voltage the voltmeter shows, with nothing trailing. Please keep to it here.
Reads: 15 mV
